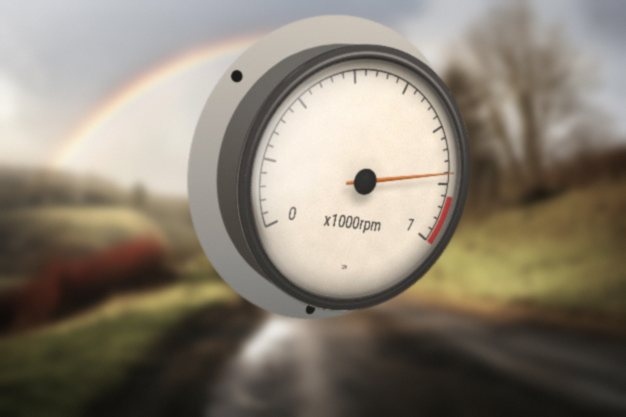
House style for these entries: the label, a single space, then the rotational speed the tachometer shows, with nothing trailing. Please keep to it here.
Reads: 5800 rpm
